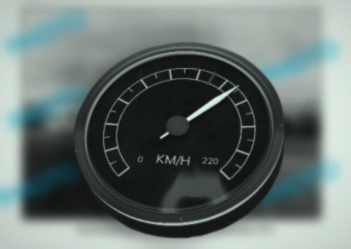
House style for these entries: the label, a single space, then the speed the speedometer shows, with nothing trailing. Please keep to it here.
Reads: 150 km/h
